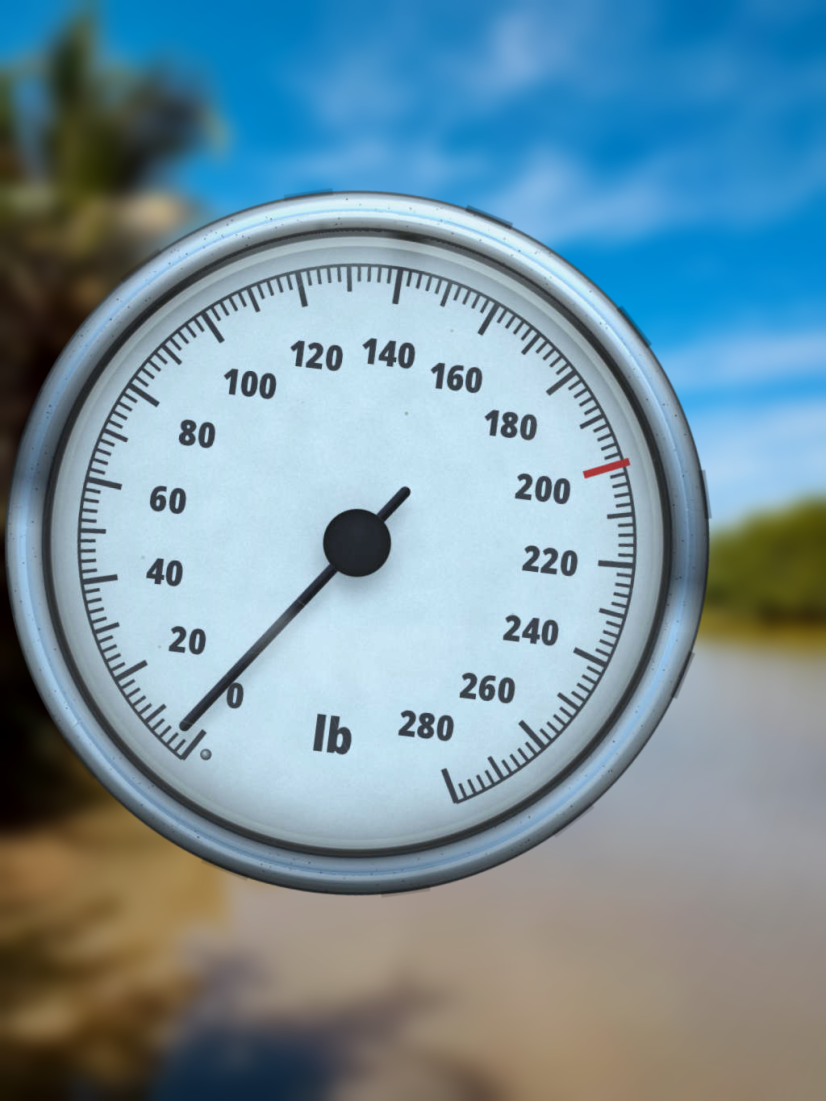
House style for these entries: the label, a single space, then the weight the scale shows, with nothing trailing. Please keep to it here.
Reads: 4 lb
